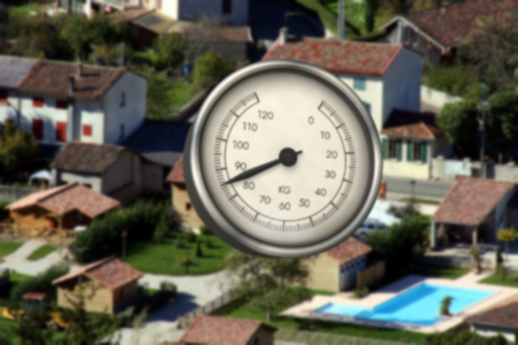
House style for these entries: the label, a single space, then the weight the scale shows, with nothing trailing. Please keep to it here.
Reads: 85 kg
